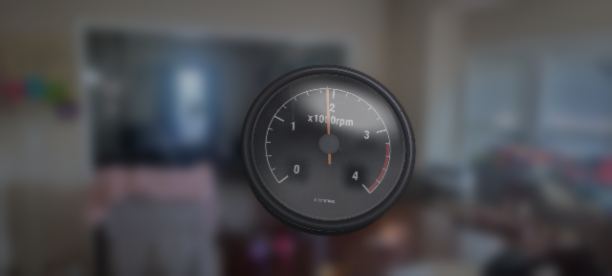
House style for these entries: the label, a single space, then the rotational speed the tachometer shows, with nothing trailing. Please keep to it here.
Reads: 1900 rpm
